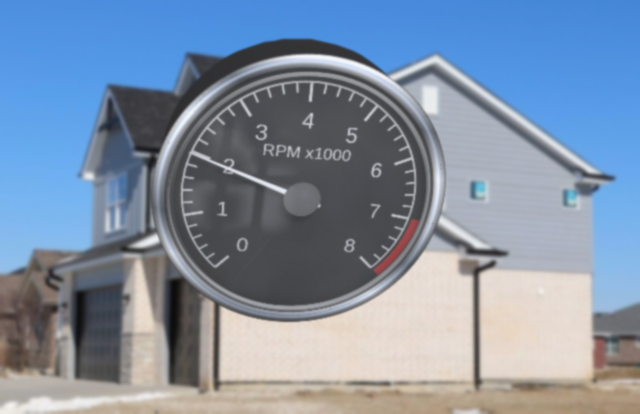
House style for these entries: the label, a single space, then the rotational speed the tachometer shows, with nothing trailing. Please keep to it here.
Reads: 2000 rpm
